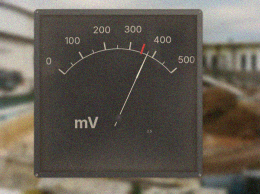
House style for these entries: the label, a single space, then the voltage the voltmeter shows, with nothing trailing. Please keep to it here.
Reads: 375 mV
